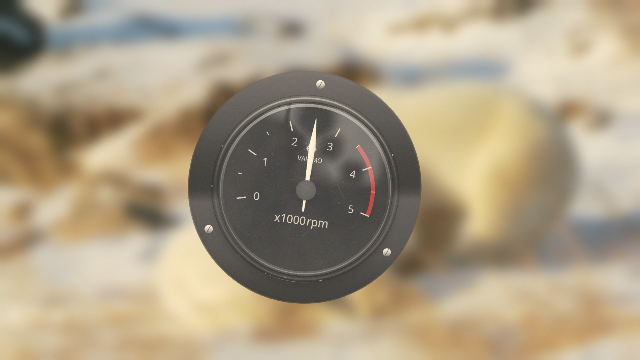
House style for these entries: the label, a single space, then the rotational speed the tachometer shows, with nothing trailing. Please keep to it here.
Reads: 2500 rpm
